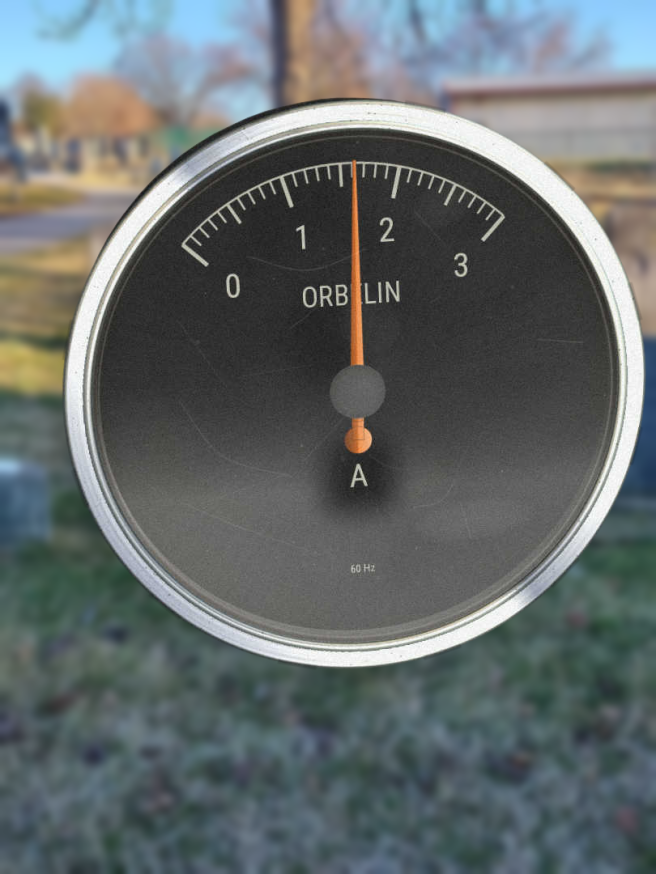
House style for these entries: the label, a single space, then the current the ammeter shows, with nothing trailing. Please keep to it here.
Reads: 1.6 A
